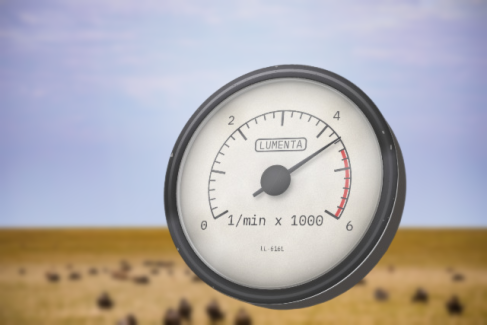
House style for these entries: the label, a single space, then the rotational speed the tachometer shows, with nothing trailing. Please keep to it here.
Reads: 4400 rpm
